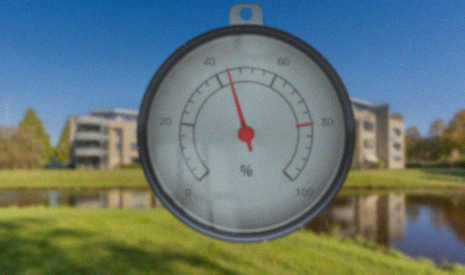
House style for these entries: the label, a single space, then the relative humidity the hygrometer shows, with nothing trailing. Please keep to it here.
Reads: 44 %
